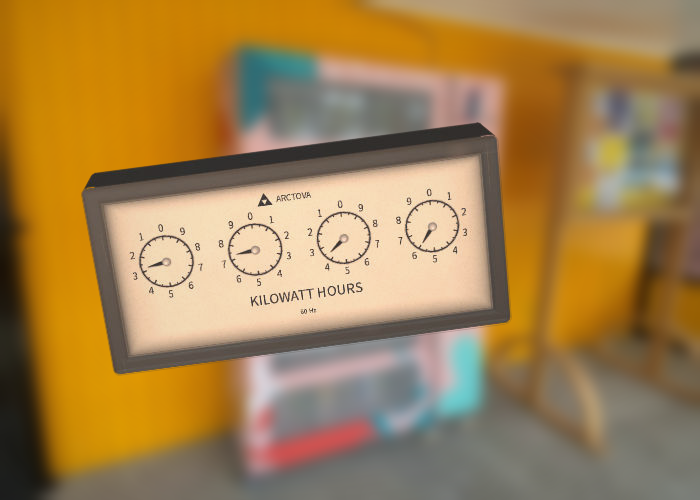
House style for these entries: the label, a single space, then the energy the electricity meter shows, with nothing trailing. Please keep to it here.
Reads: 2736 kWh
